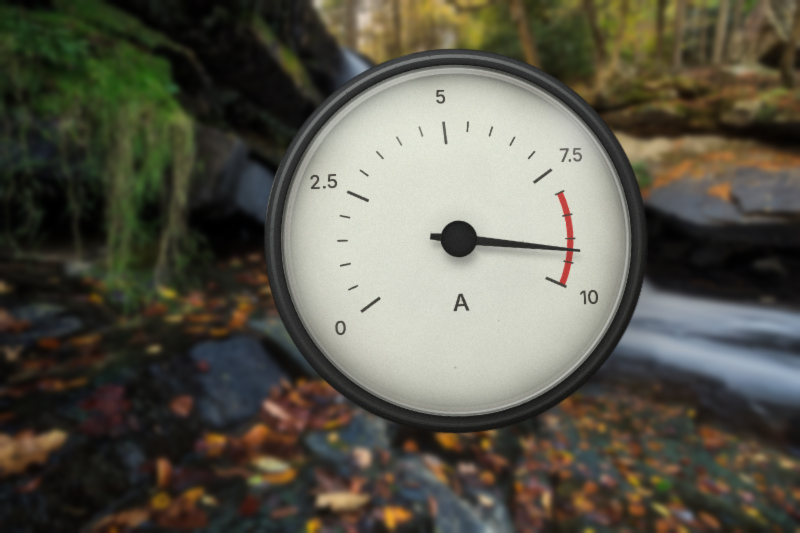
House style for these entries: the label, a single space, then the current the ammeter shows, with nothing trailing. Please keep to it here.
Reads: 9.25 A
